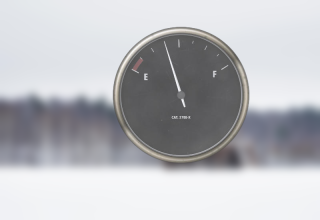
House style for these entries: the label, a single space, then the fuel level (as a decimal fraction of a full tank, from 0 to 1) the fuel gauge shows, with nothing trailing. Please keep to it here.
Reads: 0.375
